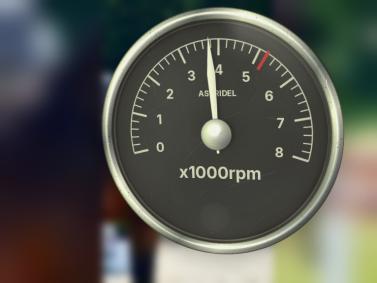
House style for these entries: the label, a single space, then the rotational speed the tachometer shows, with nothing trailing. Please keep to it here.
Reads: 3800 rpm
